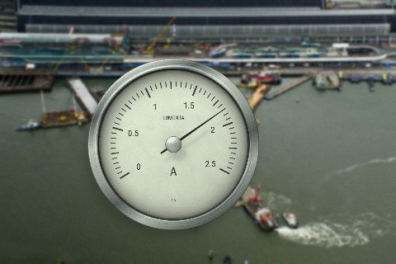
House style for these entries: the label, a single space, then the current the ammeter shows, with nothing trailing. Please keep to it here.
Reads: 1.85 A
